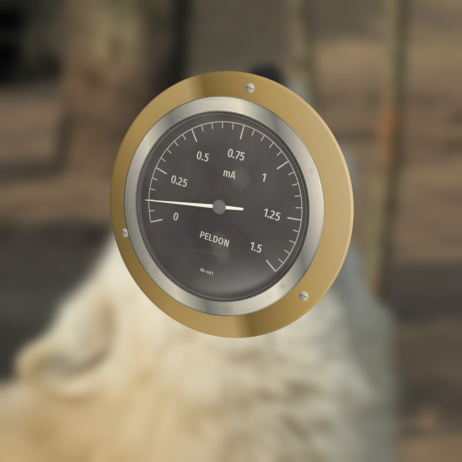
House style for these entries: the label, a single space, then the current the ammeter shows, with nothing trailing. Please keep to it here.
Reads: 0.1 mA
